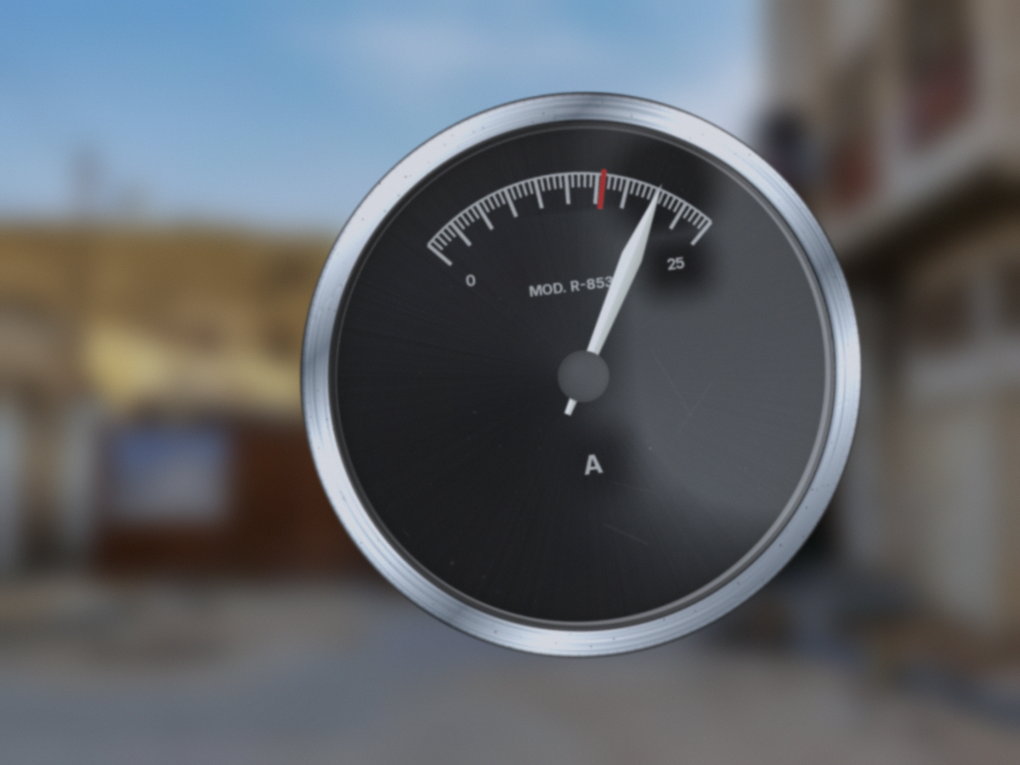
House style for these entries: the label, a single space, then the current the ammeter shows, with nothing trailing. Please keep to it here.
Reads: 20 A
